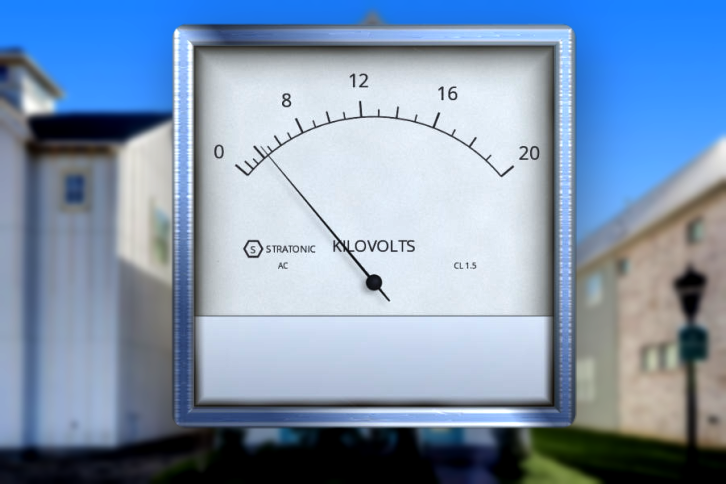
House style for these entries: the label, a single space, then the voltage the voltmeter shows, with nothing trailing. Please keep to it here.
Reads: 4.5 kV
